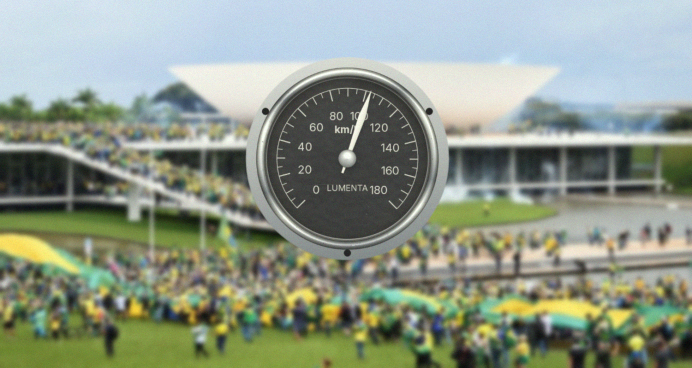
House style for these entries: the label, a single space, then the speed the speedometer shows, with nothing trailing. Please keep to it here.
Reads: 102.5 km/h
